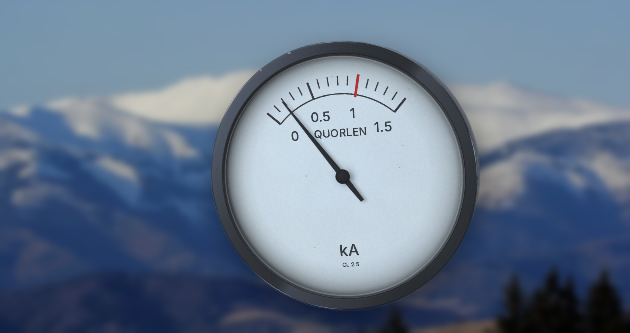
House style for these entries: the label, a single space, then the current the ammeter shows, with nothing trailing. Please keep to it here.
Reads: 0.2 kA
